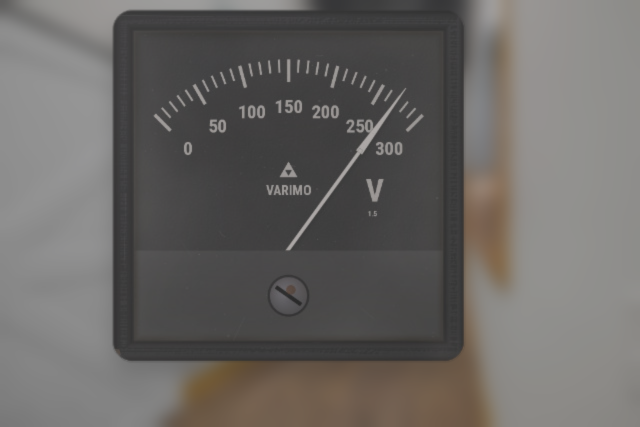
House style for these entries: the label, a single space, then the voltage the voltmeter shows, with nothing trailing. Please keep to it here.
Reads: 270 V
